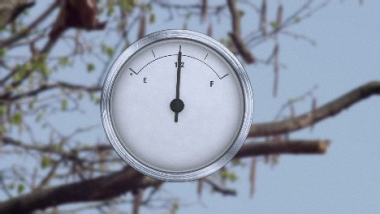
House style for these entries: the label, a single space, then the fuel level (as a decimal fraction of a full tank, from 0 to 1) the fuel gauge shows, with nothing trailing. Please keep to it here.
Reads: 0.5
